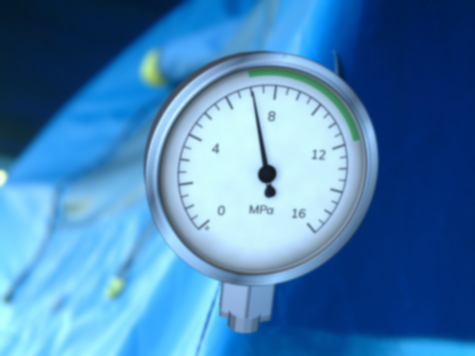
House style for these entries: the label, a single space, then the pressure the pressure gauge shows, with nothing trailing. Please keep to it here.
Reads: 7 MPa
